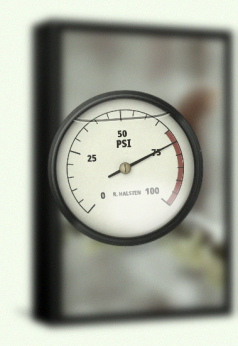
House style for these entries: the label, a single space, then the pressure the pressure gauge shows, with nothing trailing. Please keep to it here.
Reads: 75 psi
